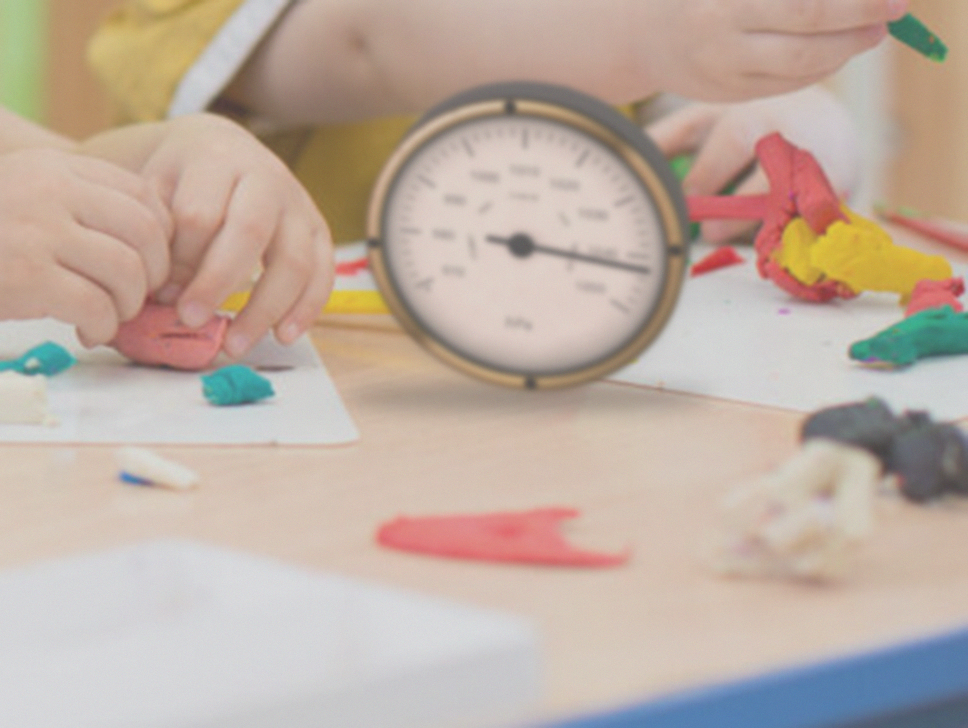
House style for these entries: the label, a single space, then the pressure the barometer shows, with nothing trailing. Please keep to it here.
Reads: 1042 hPa
